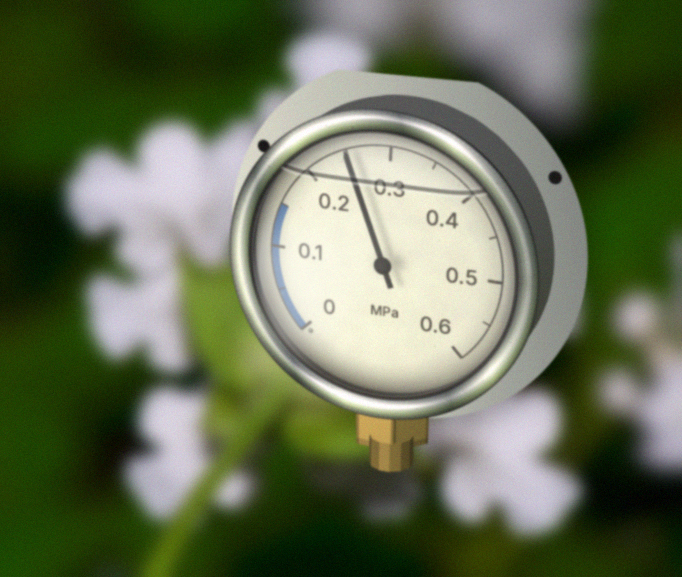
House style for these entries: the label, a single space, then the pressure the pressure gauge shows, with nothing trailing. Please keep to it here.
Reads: 0.25 MPa
